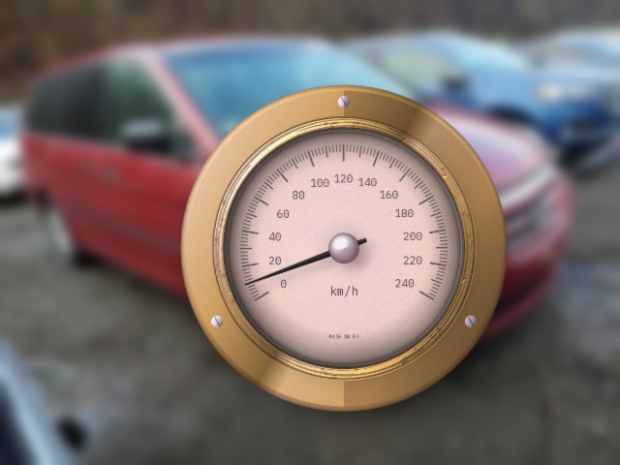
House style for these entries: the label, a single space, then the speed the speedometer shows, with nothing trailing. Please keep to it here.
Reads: 10 km/h
